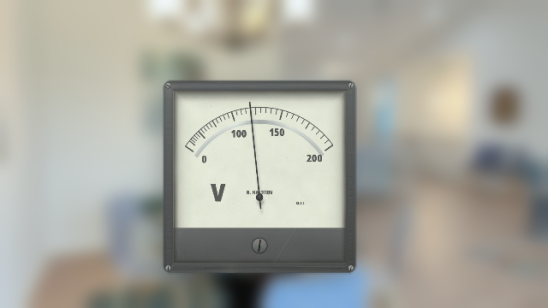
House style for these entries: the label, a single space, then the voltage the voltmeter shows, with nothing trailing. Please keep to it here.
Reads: 120 V
